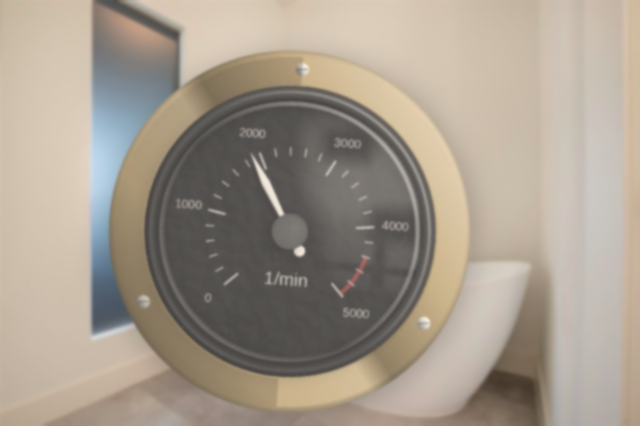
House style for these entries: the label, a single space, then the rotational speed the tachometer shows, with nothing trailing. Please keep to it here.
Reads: 1900 rpm
